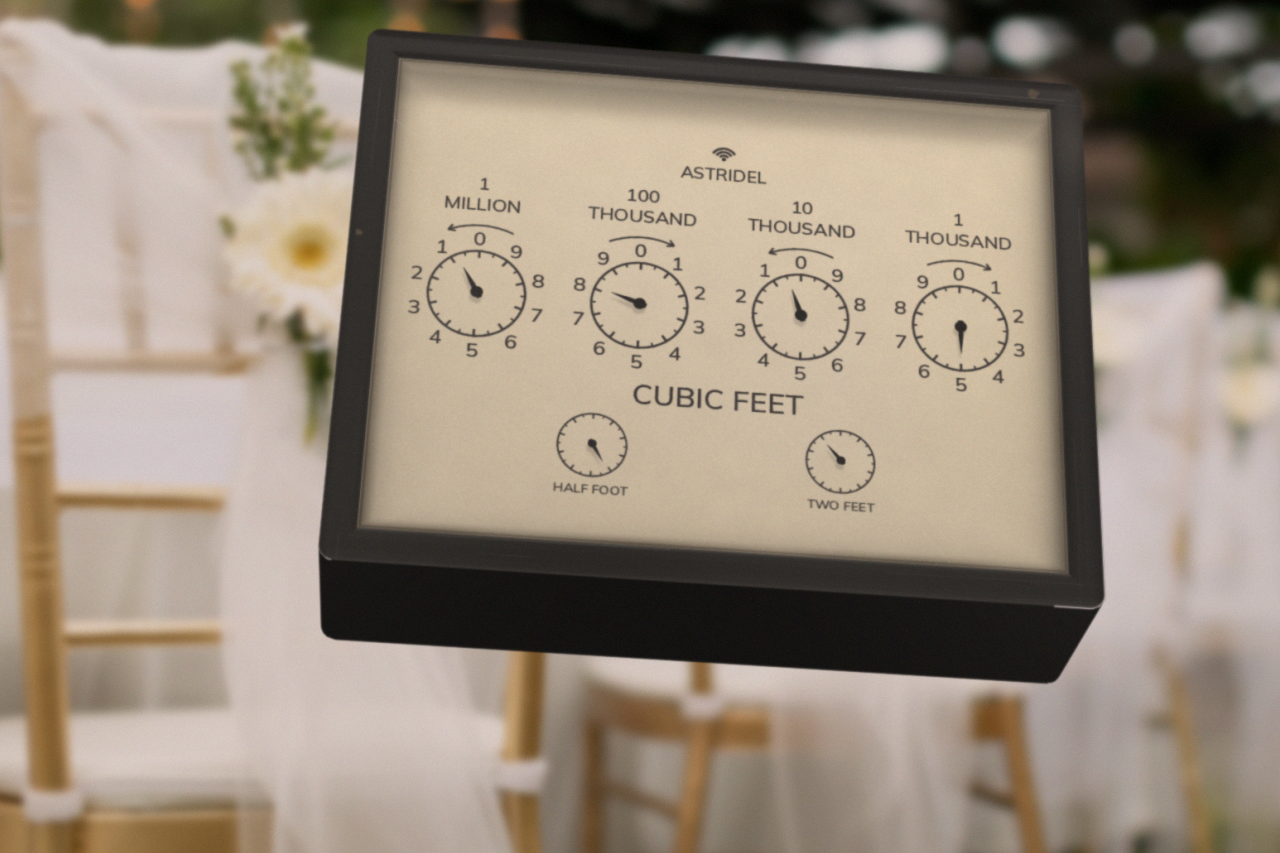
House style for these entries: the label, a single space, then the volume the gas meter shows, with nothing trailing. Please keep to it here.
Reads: 80500 ft³
